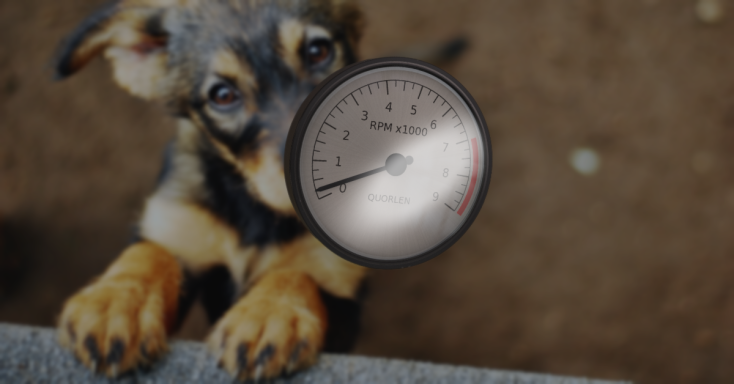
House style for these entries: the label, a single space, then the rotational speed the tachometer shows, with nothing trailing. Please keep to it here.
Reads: 250 rpm
